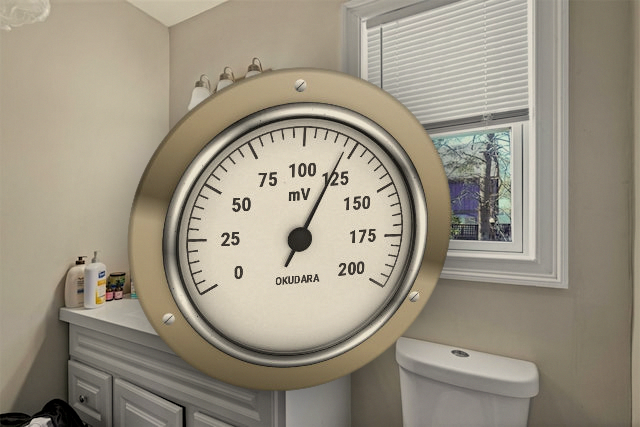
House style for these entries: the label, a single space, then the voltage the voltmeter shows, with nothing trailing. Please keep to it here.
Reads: 120 mV
